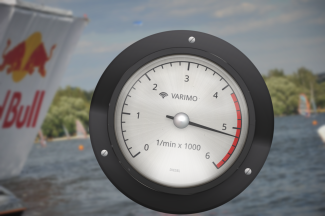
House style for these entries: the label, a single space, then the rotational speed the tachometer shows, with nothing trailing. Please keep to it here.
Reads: 5200 rpm
